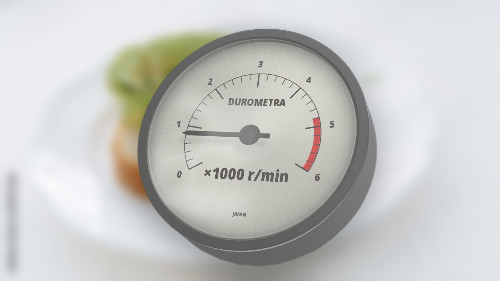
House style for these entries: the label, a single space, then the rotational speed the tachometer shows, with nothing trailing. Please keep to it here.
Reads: 800 rpm
